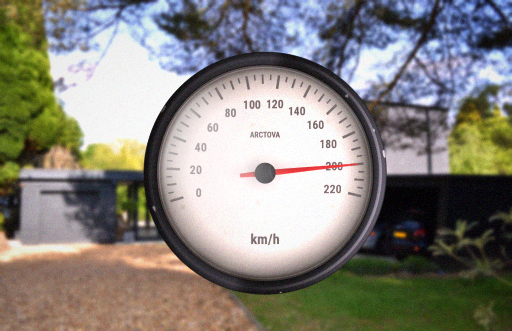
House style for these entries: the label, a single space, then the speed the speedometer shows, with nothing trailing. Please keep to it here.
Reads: 200 km/h
